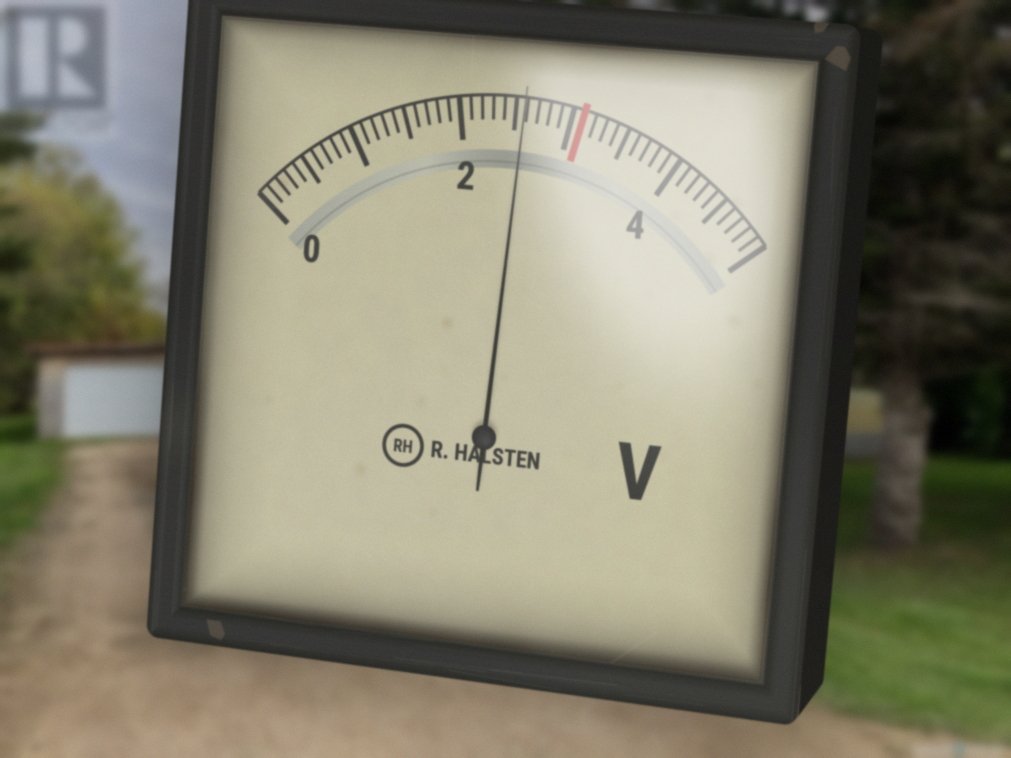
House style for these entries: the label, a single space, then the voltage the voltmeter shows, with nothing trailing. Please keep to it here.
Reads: 2.6 V
